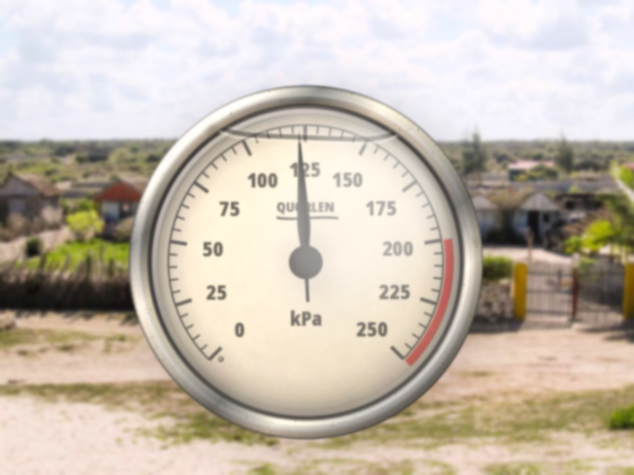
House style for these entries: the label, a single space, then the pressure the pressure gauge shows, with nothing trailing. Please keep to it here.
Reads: 122.5 kPa
